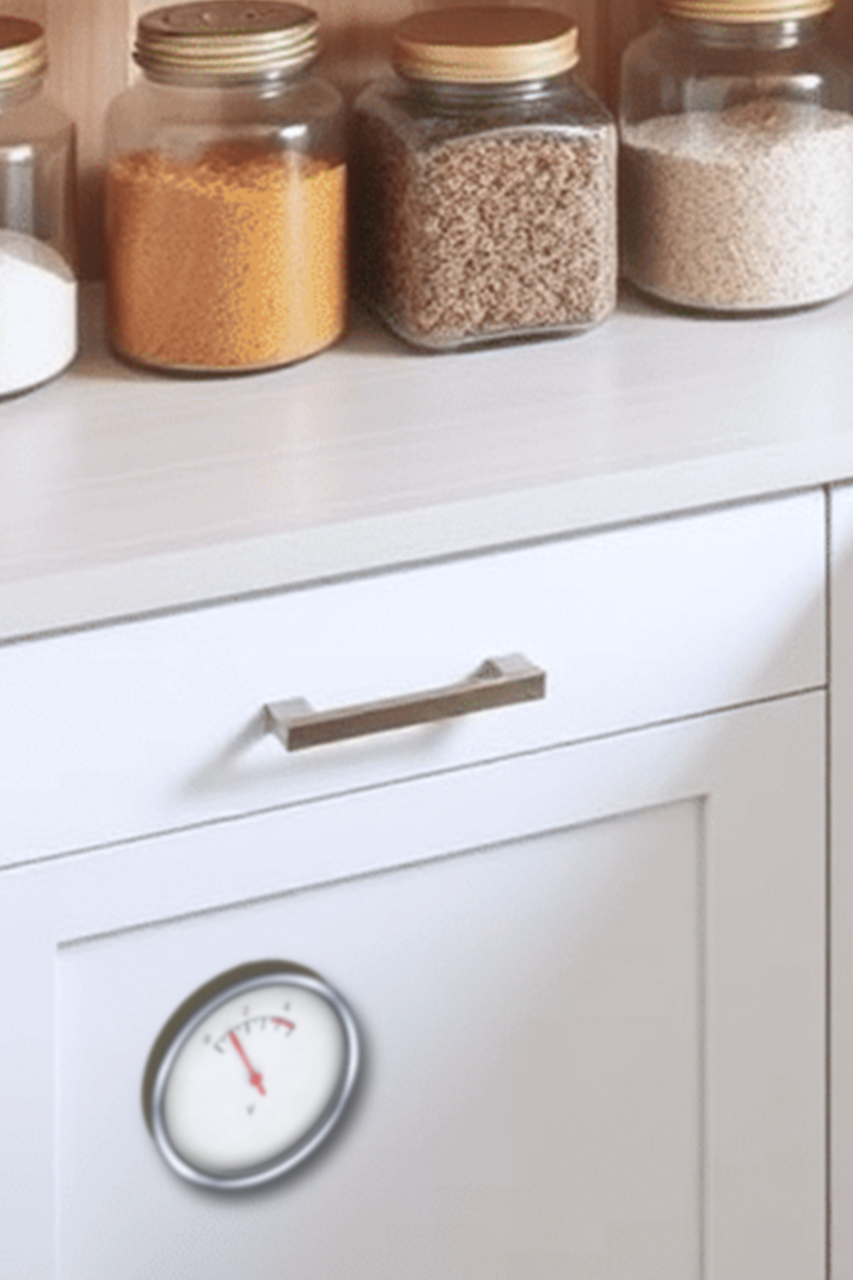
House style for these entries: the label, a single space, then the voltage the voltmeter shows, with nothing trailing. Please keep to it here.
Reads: 1 V
